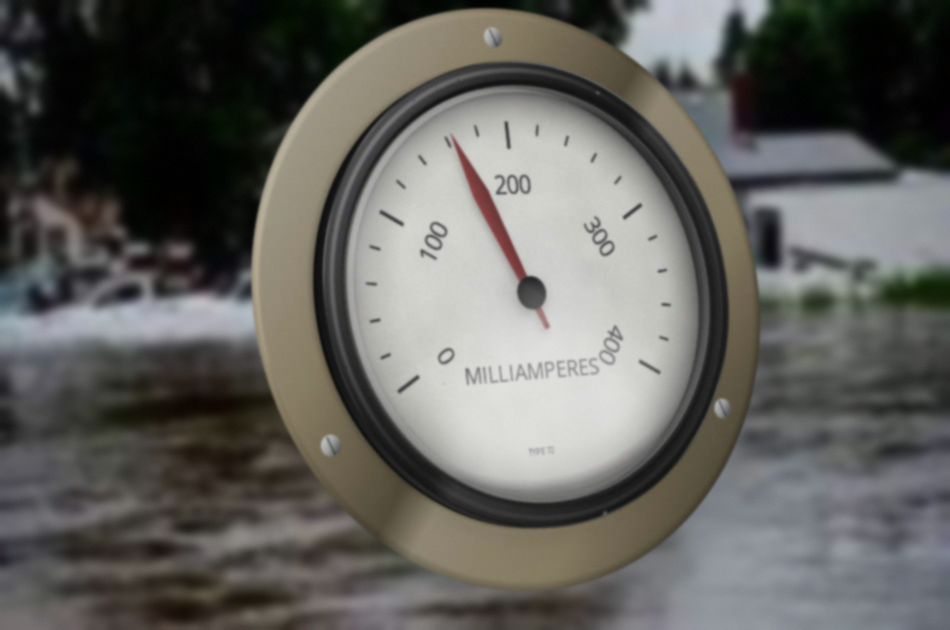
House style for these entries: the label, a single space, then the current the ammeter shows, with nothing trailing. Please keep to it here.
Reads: 160 mA
